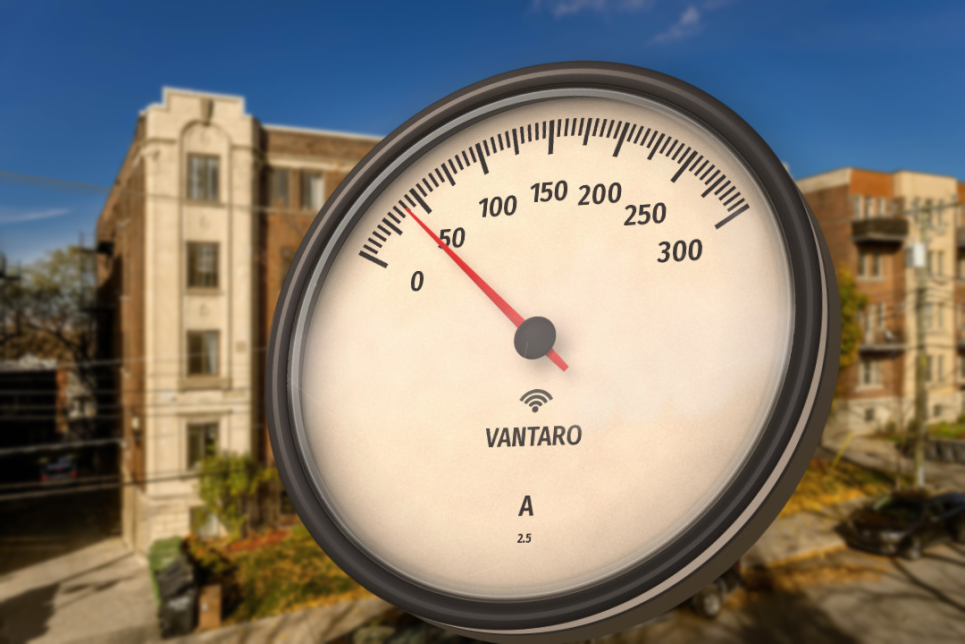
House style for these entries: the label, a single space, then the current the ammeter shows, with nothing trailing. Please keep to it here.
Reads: 40 A
